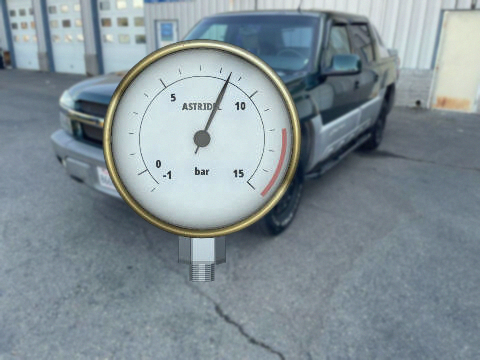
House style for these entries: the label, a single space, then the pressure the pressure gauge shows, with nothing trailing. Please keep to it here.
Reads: 8.5 bar
